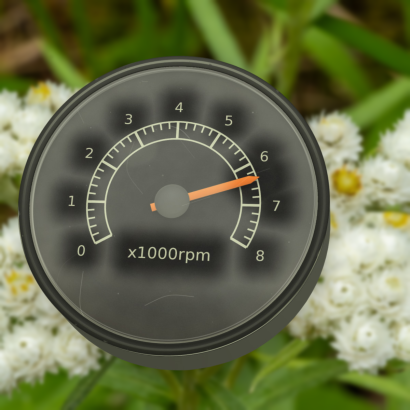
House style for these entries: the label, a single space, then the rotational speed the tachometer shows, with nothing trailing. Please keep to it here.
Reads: 6400 rpm
